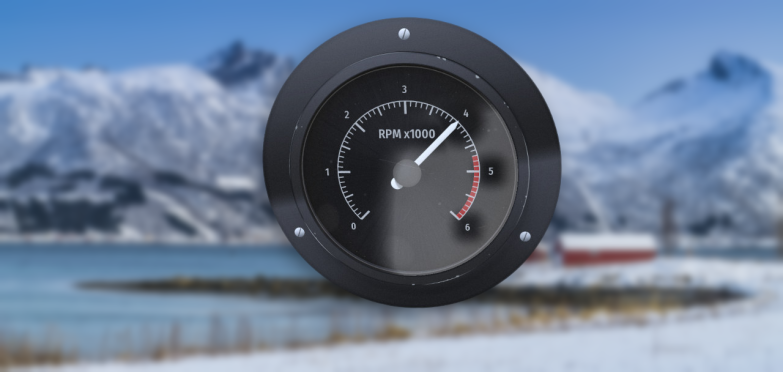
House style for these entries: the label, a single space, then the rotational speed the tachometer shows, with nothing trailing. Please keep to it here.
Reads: 4000 rpm
